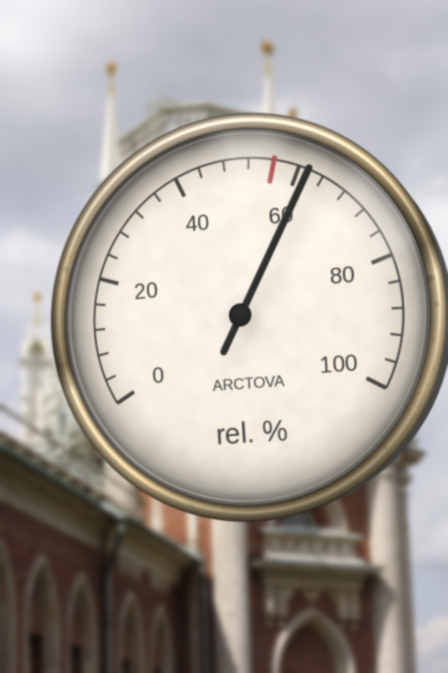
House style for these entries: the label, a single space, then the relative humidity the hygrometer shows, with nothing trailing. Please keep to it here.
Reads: 62 %
